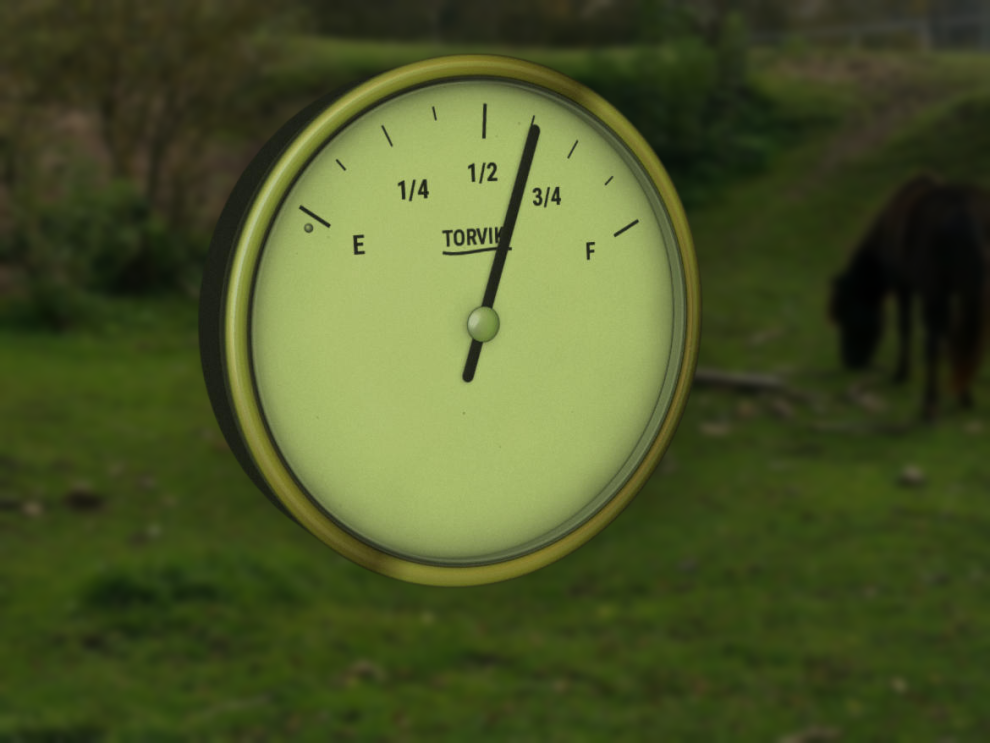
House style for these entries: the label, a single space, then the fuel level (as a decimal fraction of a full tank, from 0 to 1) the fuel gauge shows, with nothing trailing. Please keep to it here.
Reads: 0.625
